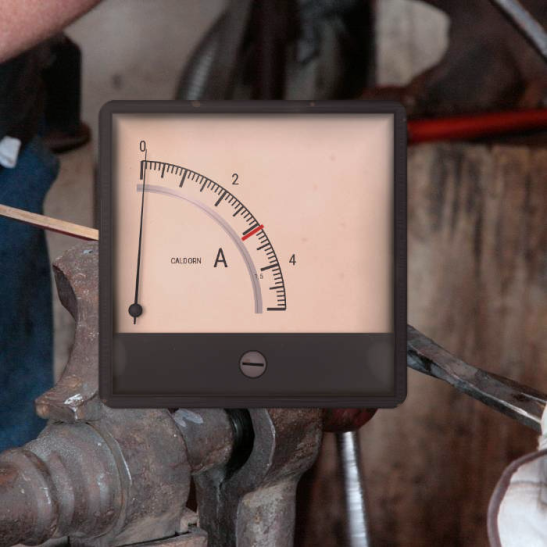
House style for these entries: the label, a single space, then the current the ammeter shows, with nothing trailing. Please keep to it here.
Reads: 0.1 A
